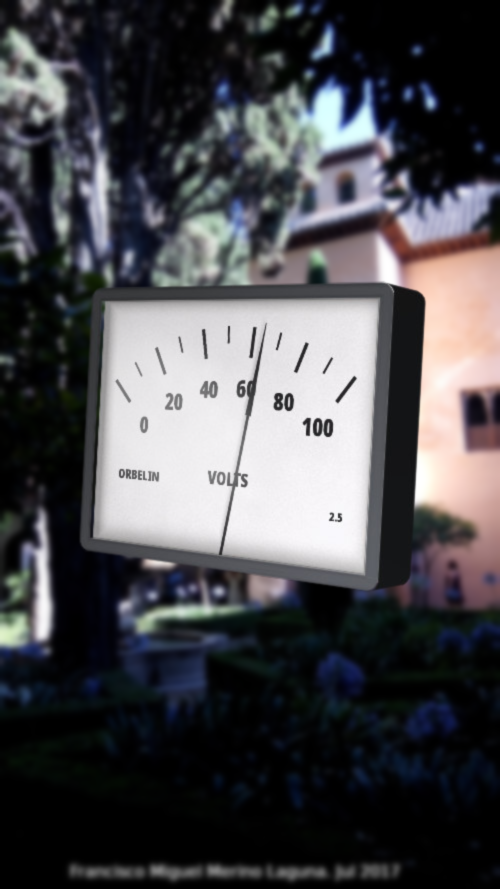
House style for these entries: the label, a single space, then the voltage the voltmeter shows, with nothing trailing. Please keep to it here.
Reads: 65 V
